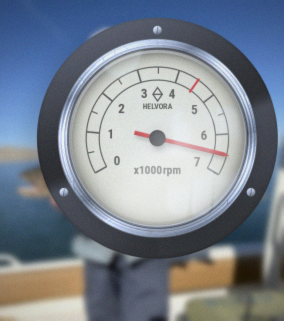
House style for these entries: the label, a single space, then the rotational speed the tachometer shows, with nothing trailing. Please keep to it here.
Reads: 6500 rpm
